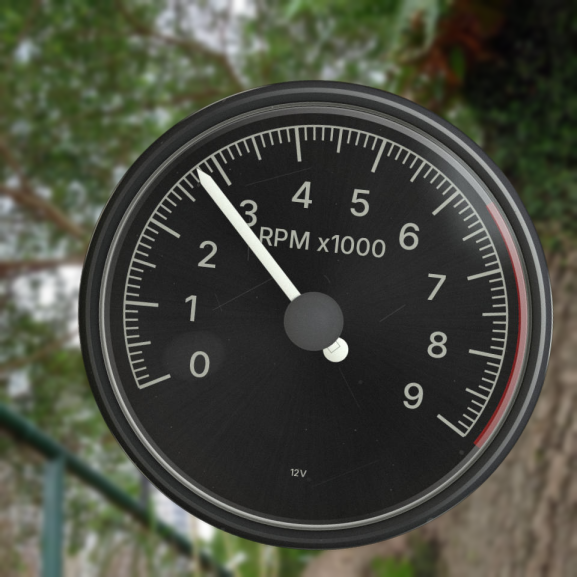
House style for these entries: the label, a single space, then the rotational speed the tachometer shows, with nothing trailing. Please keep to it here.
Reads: 2800 rpm
